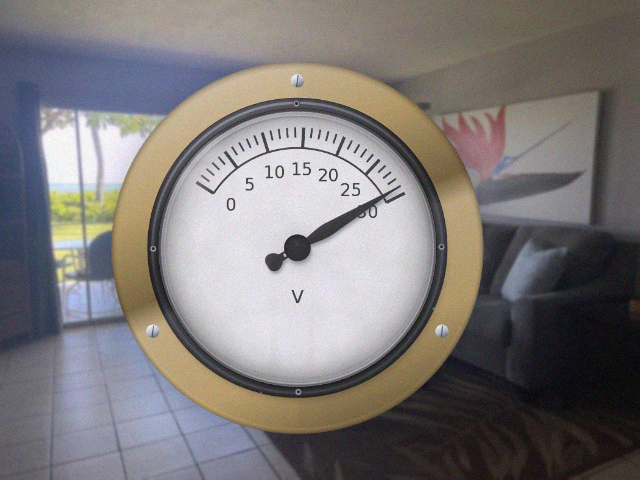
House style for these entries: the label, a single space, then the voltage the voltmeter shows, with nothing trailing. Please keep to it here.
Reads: 29 V
